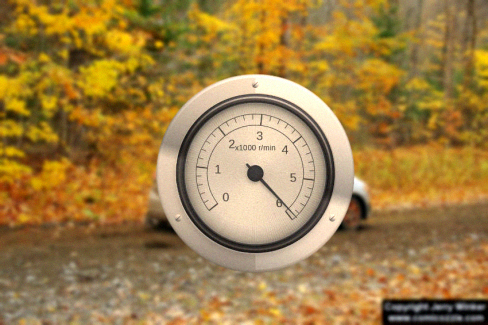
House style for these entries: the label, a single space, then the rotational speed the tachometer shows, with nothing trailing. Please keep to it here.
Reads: 5900 rpm
